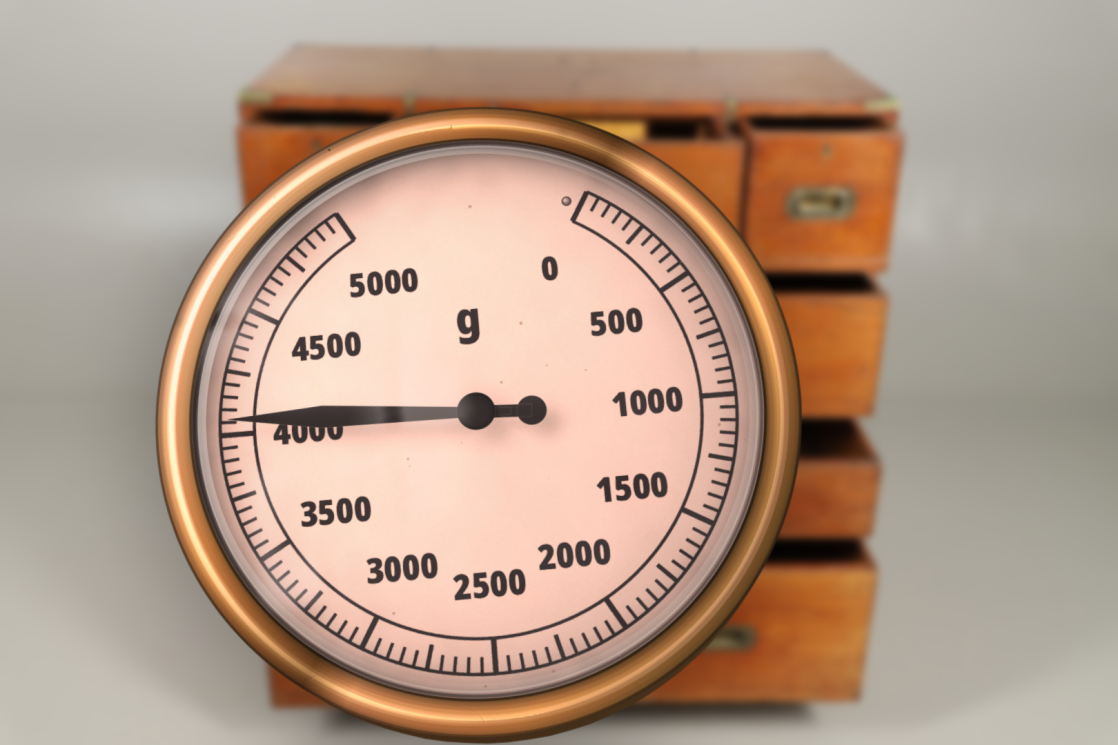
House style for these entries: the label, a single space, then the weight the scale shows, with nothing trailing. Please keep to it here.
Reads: 4050 g
